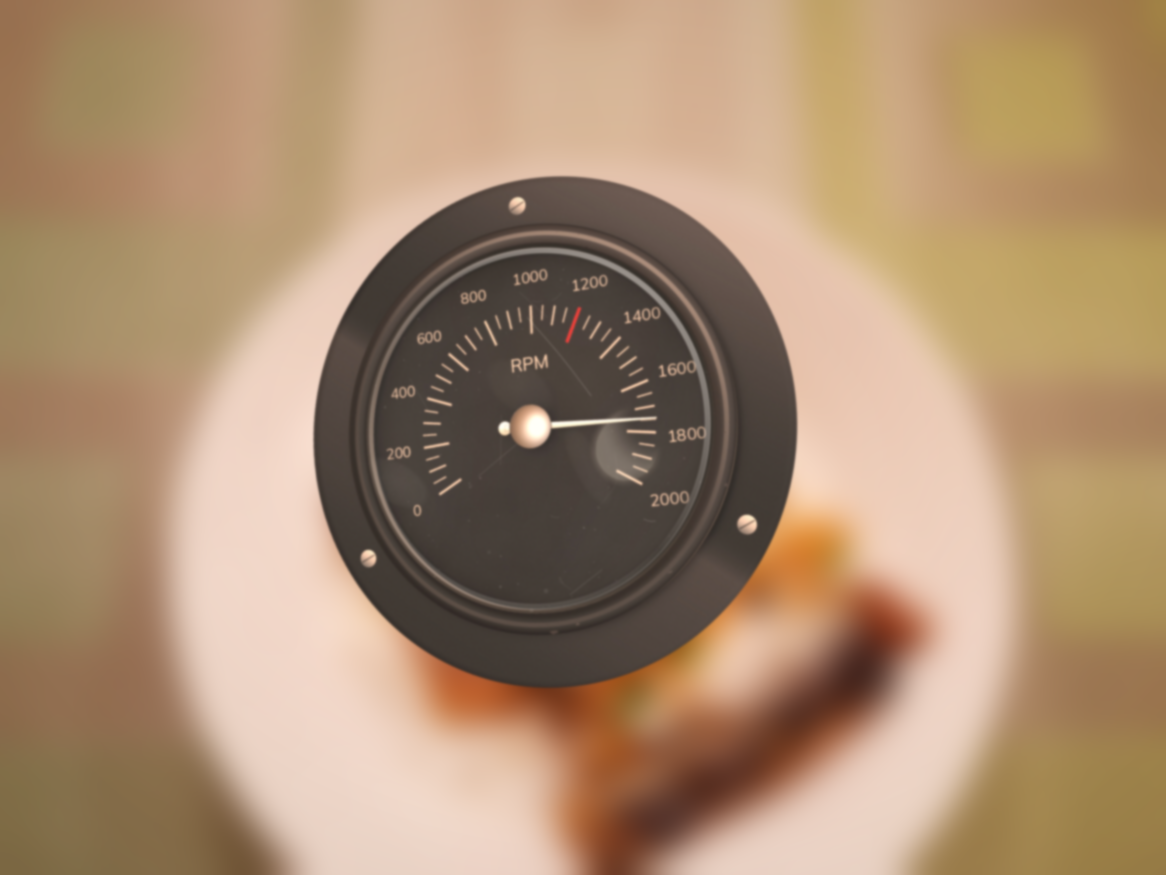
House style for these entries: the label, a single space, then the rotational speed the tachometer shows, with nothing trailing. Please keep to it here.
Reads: 1750 rpm
